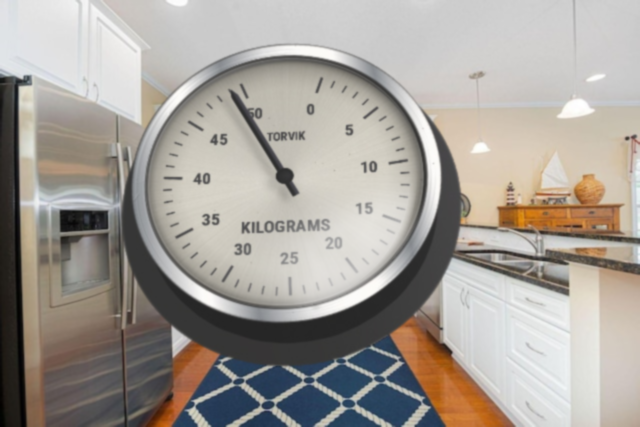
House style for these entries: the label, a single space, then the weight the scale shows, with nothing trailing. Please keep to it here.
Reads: 49 kg
